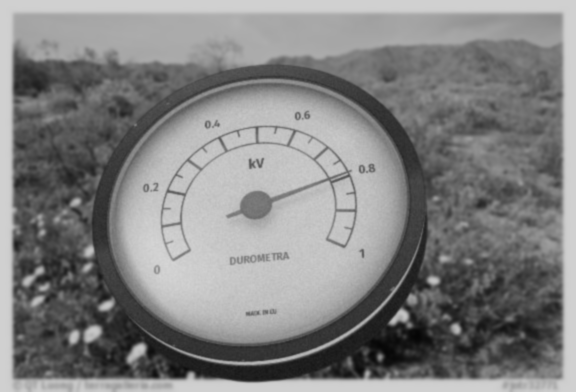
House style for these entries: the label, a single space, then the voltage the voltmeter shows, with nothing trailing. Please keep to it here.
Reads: 0.8 kV
